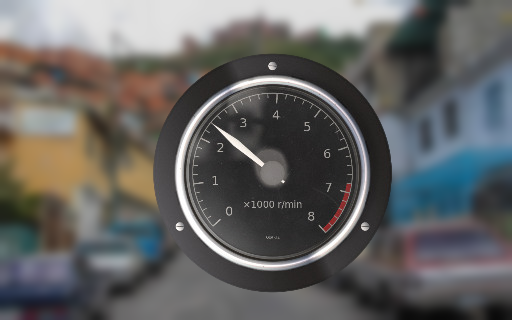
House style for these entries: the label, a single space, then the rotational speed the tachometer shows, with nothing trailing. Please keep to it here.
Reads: 2400 rpm
